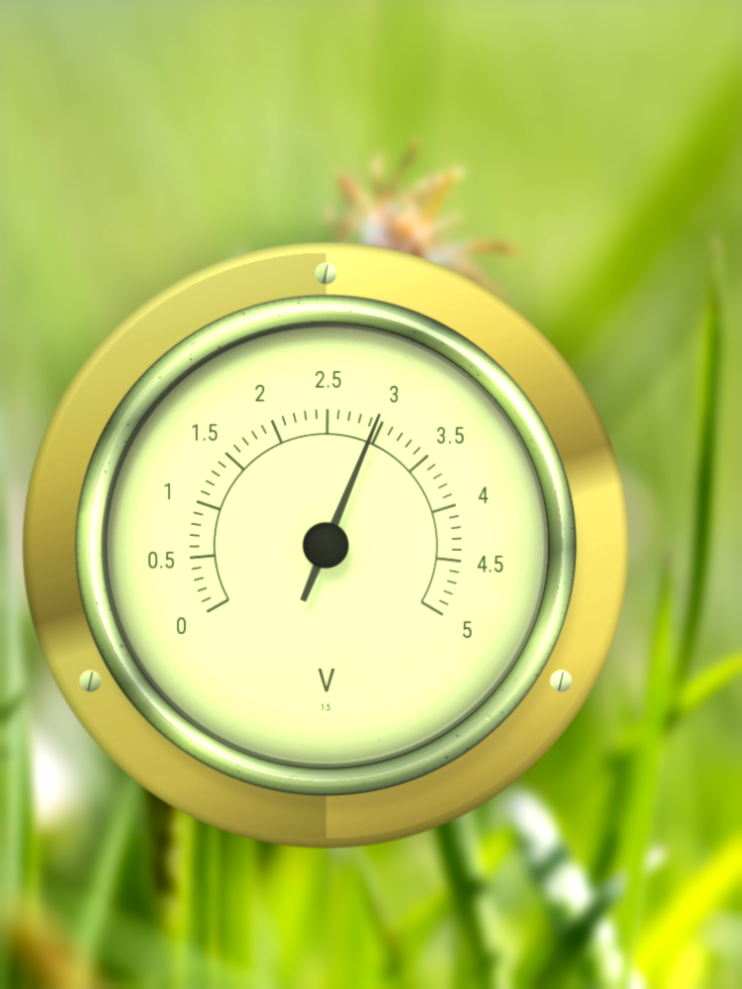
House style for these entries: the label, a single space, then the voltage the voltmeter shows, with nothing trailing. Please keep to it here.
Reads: 2.95 V
